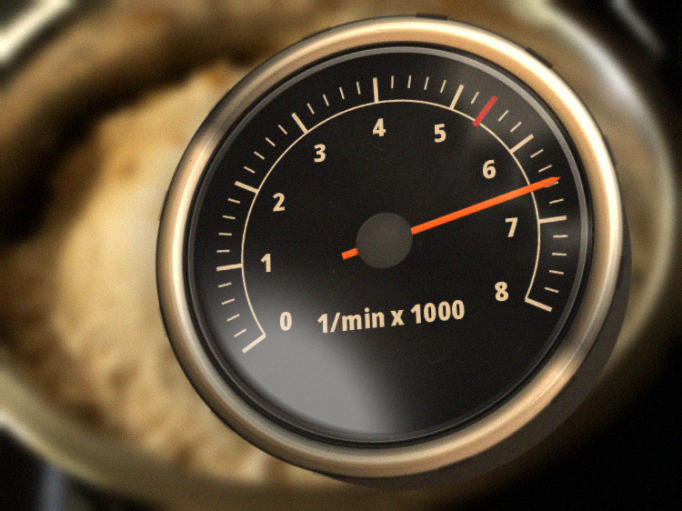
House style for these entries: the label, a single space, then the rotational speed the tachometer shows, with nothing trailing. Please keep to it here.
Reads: 6600 rpm
